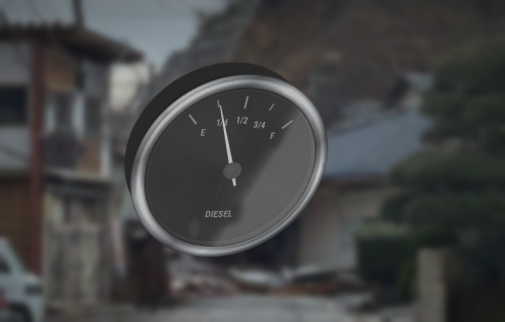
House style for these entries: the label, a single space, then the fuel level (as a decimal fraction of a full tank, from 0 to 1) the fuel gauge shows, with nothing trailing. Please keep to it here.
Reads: 0.25
